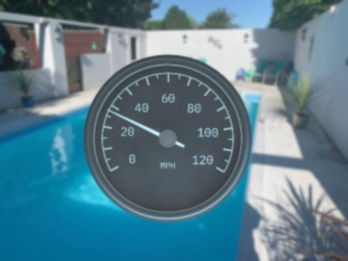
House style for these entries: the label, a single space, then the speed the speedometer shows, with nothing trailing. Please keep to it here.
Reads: 27.5 mph
